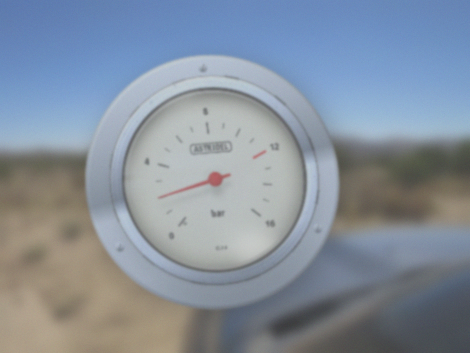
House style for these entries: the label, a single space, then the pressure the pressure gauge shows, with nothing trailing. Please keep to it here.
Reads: 2 bar
